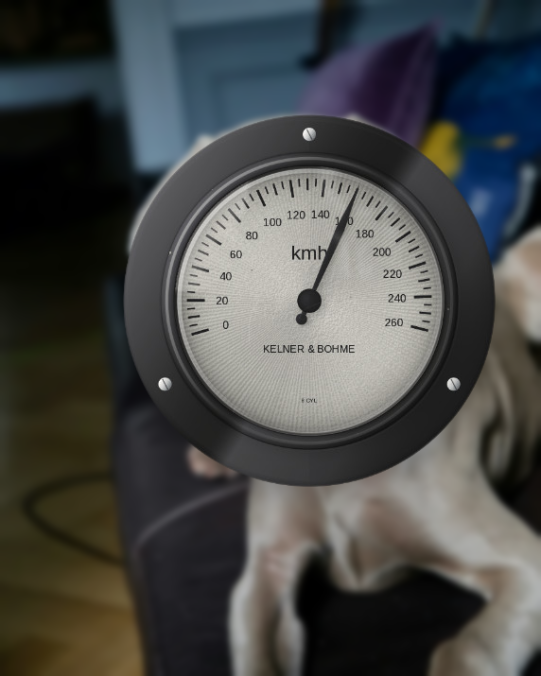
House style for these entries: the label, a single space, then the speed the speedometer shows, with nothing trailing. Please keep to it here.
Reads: 160 km/h
